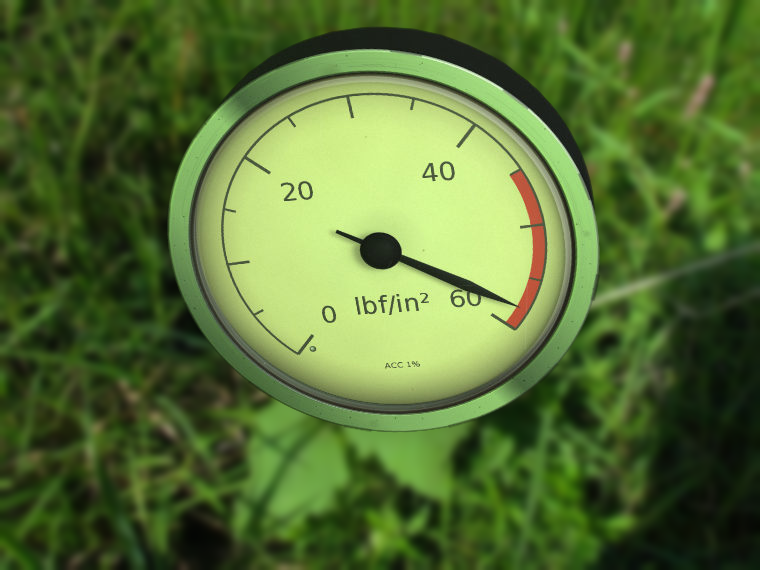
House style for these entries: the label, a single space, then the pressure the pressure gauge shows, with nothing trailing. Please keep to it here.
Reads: 57.5 psi
